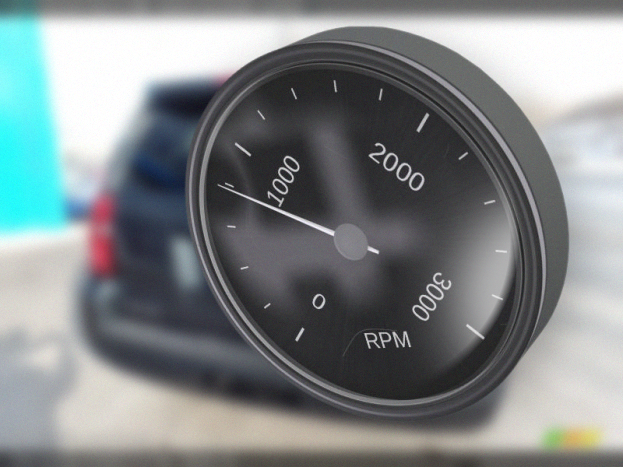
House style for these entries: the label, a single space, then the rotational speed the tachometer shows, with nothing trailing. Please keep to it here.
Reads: 800 rpm
